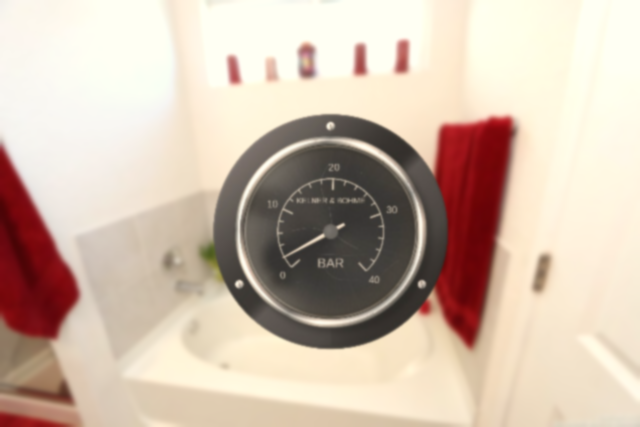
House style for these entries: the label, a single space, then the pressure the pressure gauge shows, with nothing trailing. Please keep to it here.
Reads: 2 bar
